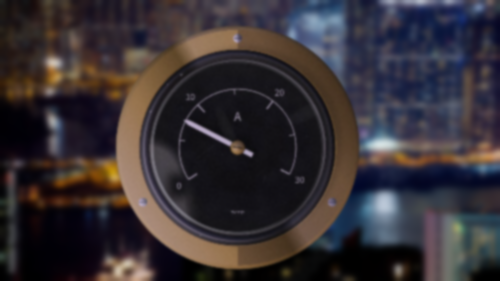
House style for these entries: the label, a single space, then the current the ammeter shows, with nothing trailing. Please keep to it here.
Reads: 7.5 A
